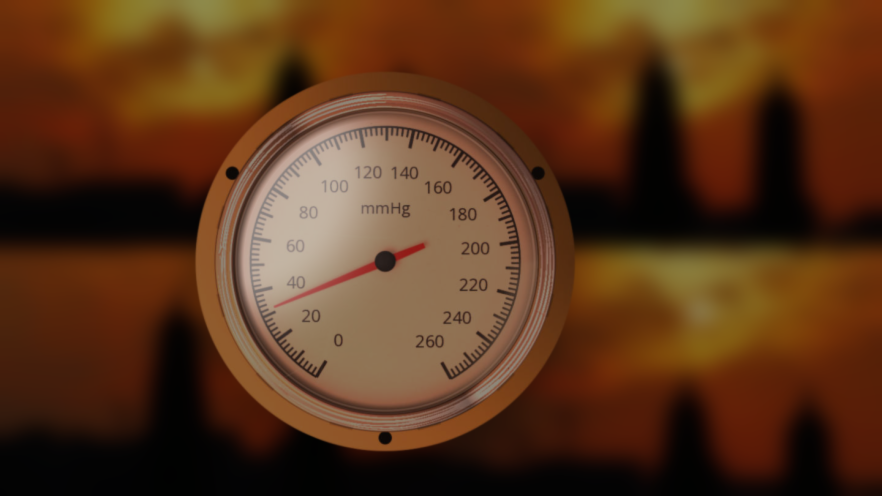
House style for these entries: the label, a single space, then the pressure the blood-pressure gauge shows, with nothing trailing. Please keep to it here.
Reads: 32 mmHg
